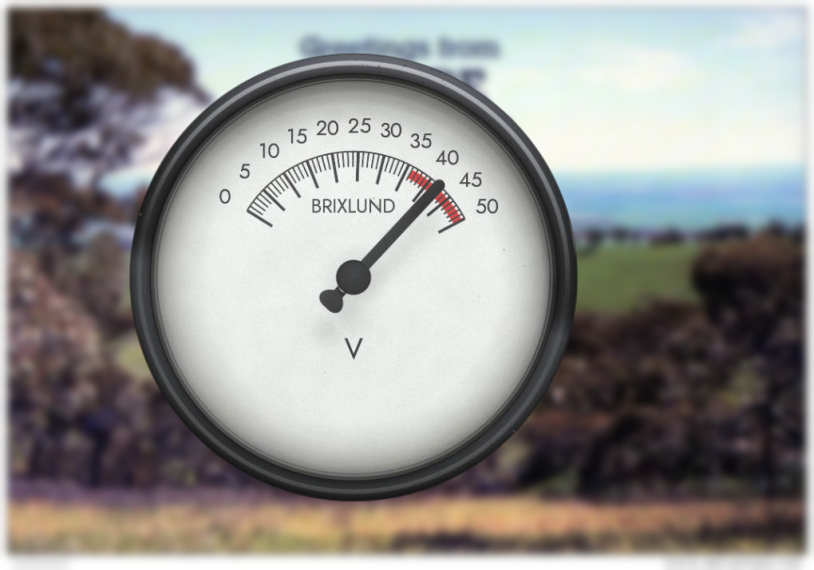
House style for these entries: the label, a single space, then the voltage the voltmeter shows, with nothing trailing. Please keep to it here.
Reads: 42 V
